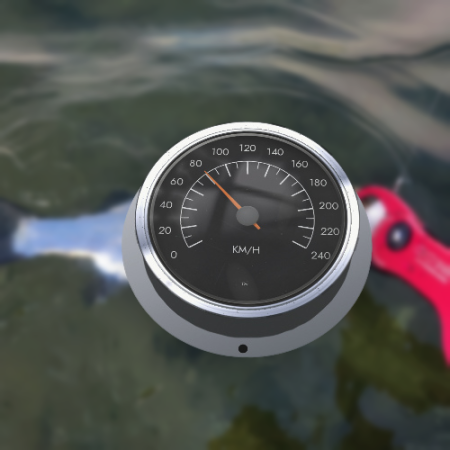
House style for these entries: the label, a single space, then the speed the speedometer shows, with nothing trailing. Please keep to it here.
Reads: 80 km/h
